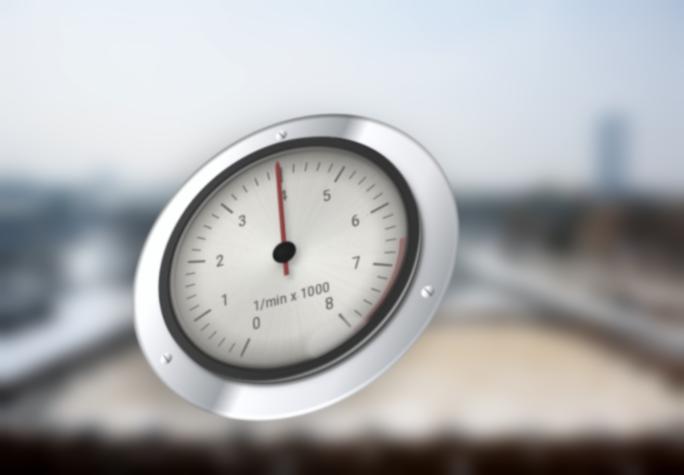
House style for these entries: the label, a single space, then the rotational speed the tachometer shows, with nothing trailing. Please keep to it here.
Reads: 4000 rpm
